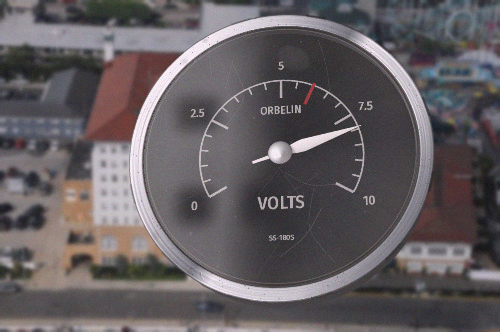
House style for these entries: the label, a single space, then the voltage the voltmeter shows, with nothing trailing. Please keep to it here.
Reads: 8 V
